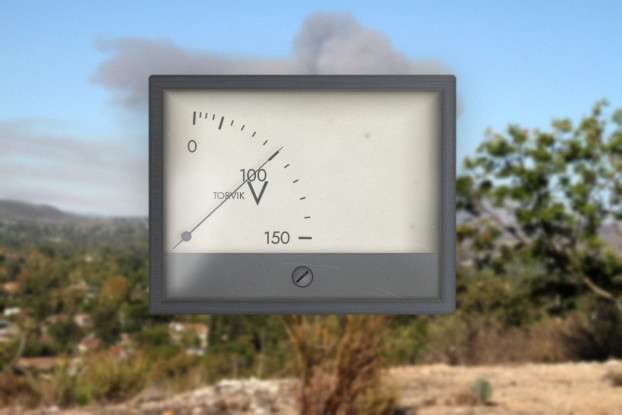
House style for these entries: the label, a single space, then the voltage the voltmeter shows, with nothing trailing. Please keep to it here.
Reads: 100 V
